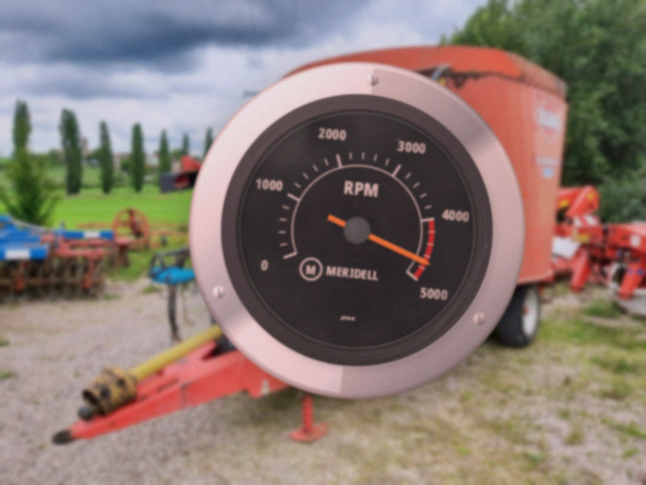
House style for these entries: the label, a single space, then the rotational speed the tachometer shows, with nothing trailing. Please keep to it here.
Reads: 4700 rpm
